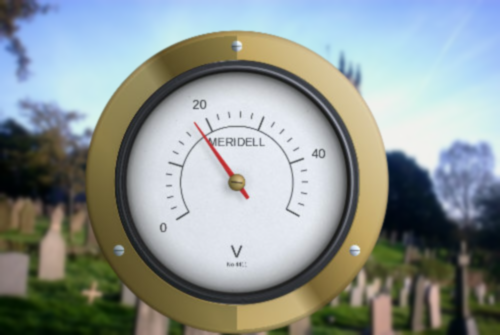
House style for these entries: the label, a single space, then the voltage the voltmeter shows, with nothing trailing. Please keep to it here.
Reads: 18 V
